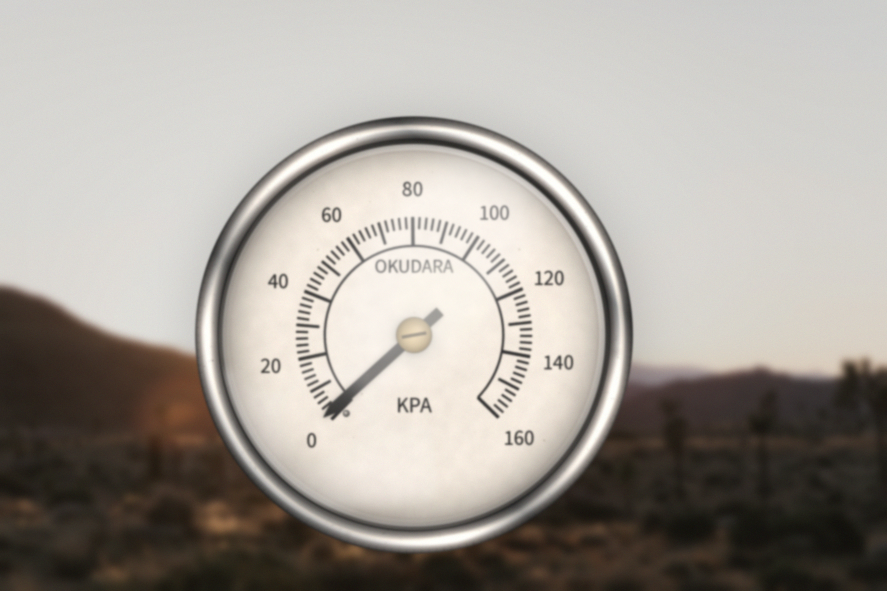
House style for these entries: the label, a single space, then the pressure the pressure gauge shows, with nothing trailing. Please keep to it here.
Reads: 2 kPa
